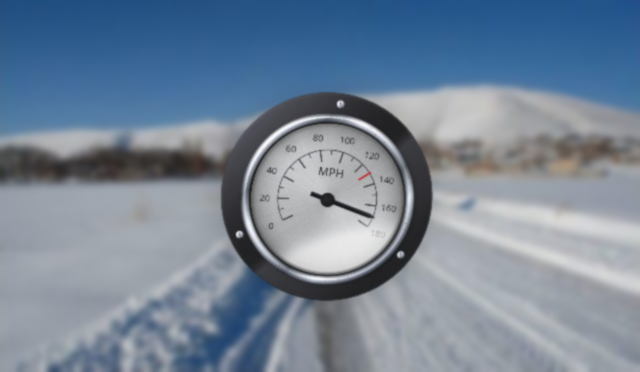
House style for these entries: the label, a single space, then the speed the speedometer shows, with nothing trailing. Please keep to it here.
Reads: 170 mph
